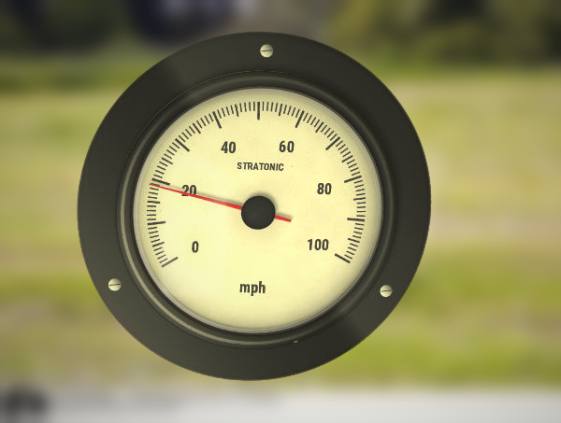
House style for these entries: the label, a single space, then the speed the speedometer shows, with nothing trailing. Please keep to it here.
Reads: 19 mph
